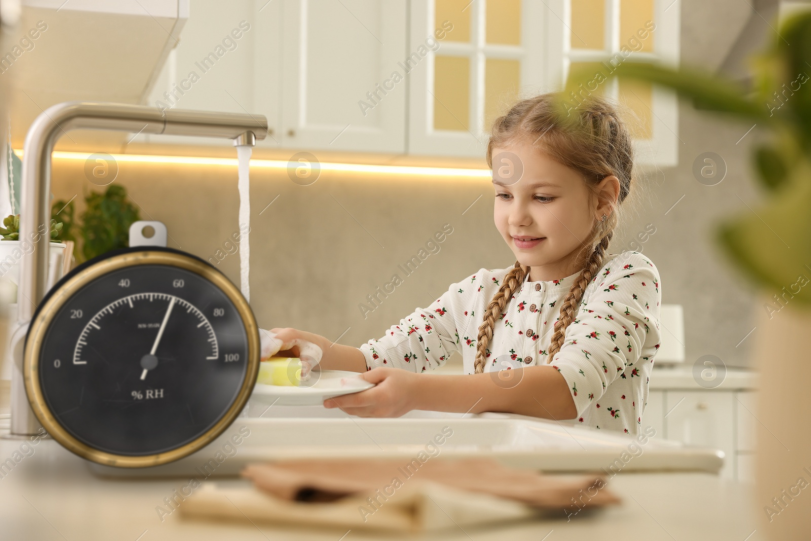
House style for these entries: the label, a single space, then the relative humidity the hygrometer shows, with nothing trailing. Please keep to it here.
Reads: 60 %
